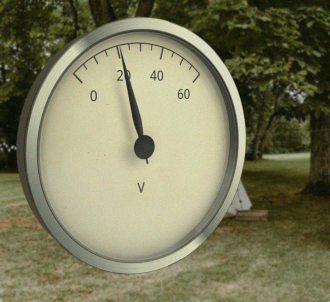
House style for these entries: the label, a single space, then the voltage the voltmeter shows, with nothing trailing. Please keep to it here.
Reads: 20 V
